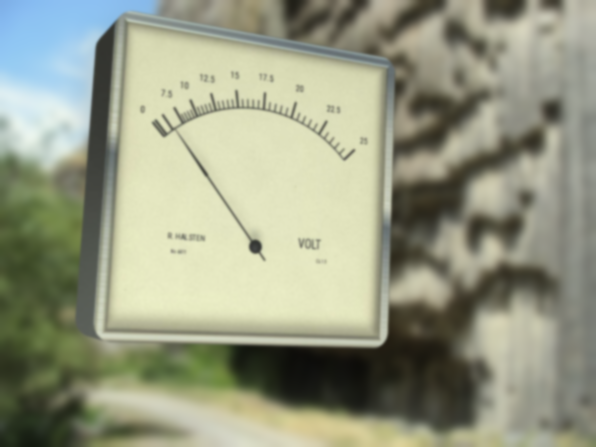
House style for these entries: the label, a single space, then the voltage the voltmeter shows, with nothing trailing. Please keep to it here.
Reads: 5 V
